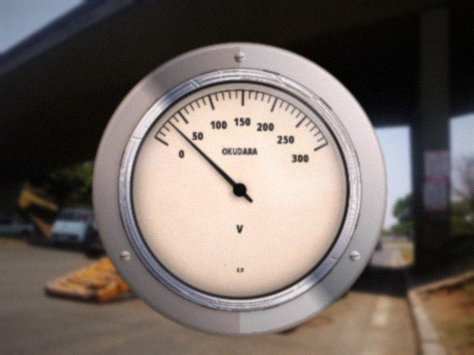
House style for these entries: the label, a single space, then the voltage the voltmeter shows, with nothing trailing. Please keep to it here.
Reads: 30 V
